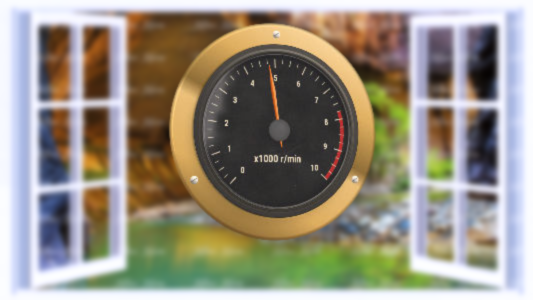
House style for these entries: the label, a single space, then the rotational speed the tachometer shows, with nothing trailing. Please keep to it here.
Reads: 4750 rpm
